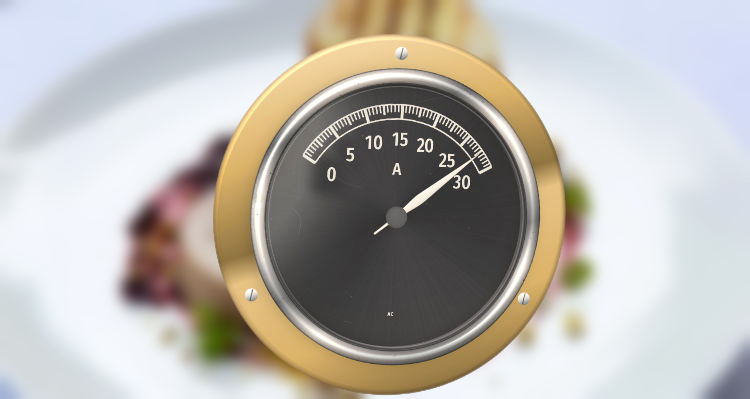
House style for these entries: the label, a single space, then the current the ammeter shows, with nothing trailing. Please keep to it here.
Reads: 27.5 A
